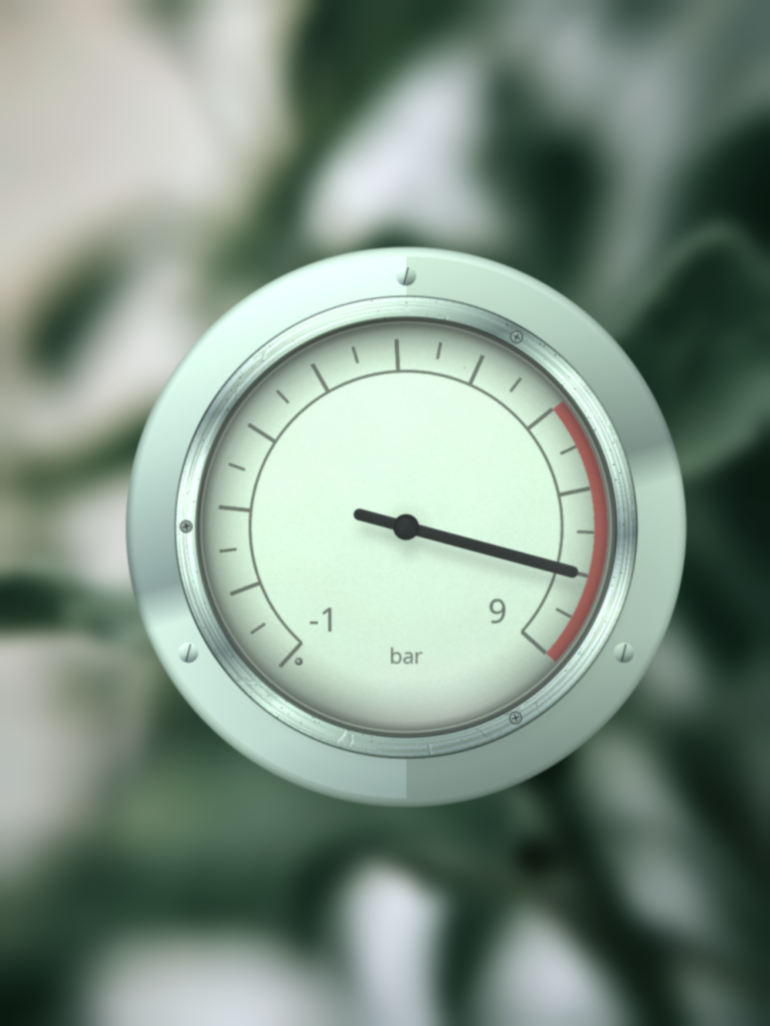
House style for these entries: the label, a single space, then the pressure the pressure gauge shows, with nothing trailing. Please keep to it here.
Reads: 8 bar
